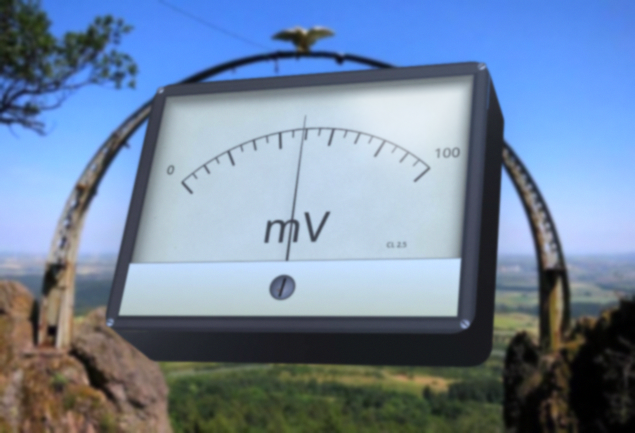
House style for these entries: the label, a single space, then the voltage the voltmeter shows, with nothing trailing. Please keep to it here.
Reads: 50 mV
